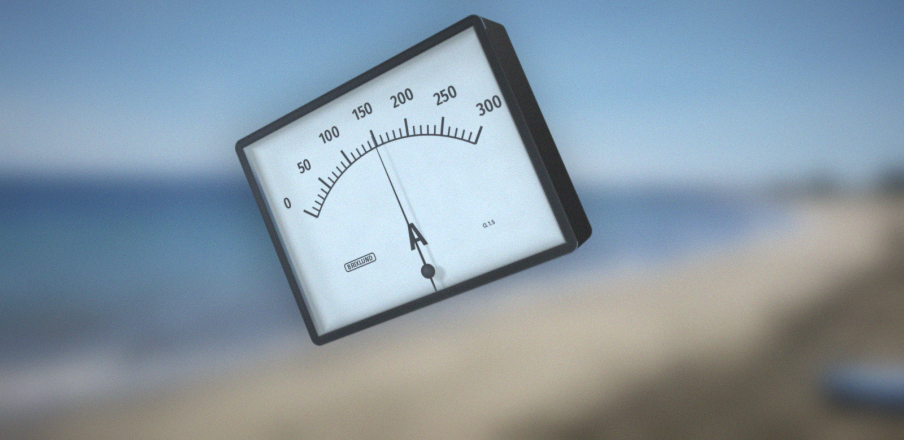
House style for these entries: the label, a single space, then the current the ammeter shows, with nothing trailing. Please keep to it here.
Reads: 150 A
